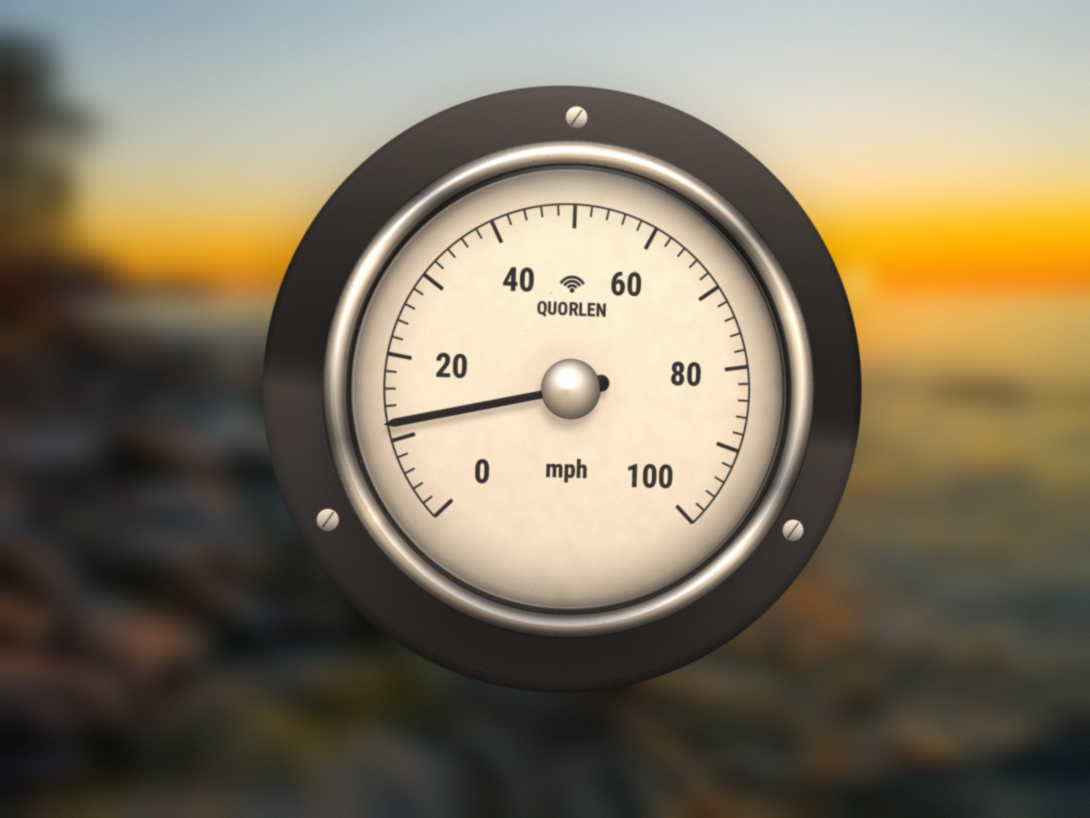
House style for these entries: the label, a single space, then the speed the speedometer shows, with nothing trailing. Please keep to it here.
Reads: 12 mph
